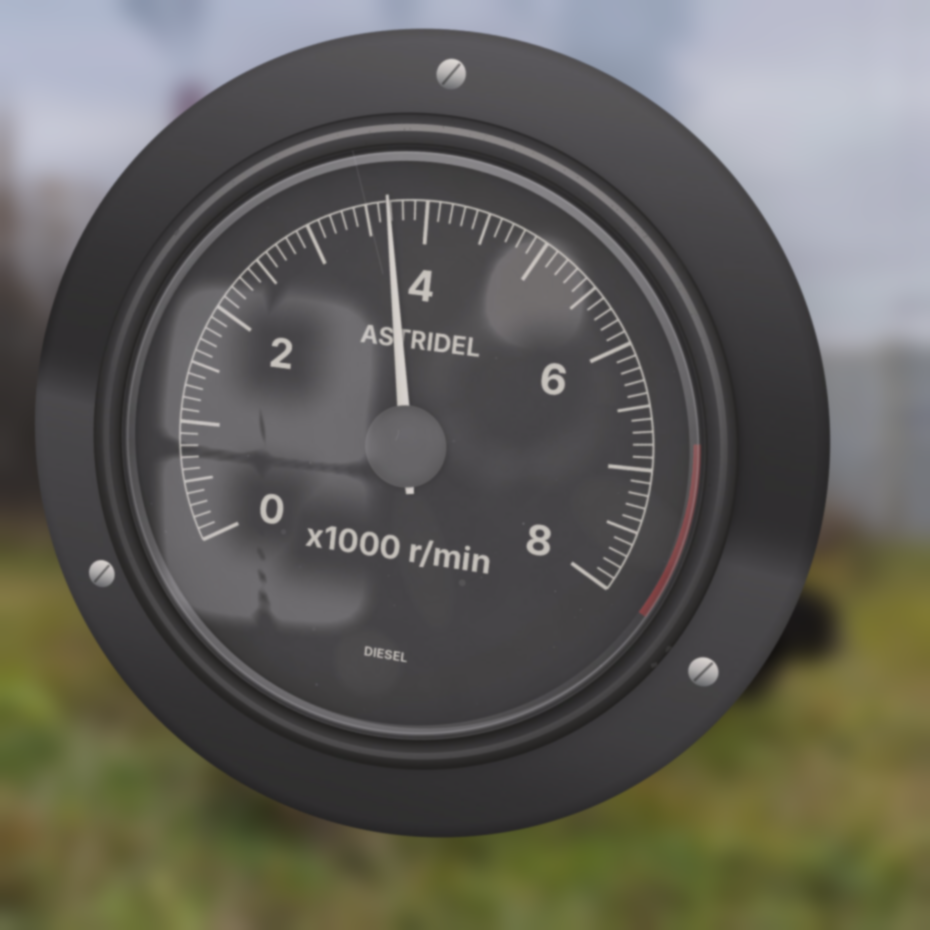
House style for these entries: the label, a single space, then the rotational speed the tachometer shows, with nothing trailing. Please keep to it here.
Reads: 3700 rpm
